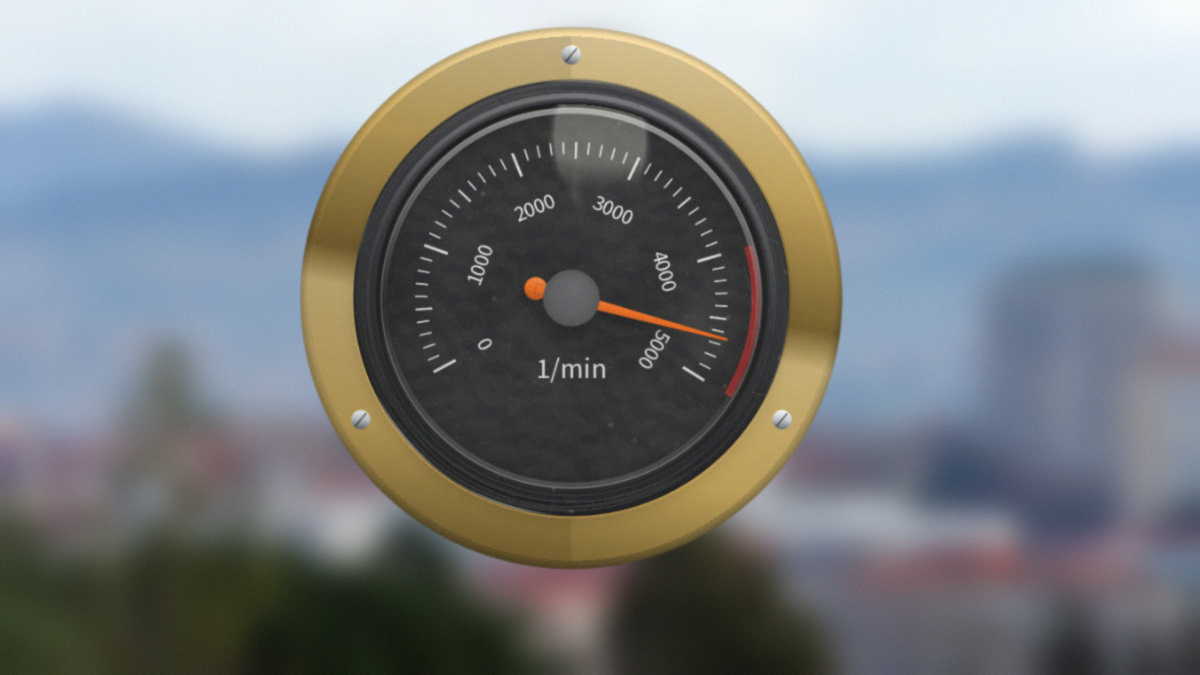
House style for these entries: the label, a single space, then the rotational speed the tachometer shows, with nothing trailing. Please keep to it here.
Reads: 4650 rpm
